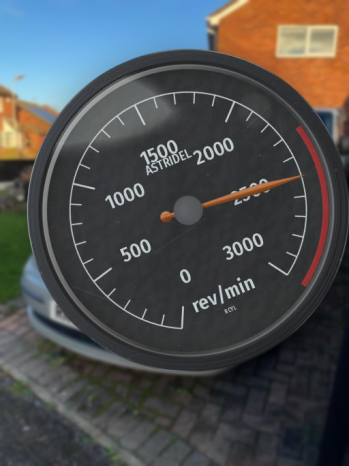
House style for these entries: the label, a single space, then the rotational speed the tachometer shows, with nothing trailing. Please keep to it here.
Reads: 2500 rpm
